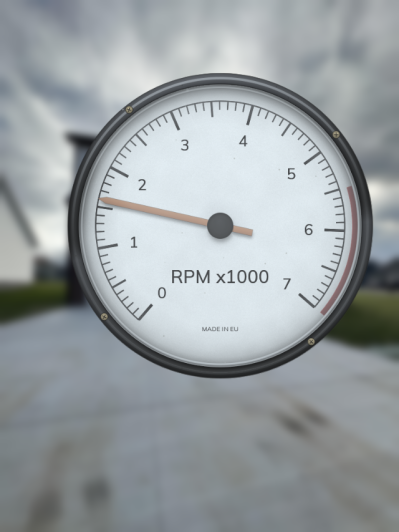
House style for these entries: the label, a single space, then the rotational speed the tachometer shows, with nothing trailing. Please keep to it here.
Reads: 1600 rpm
